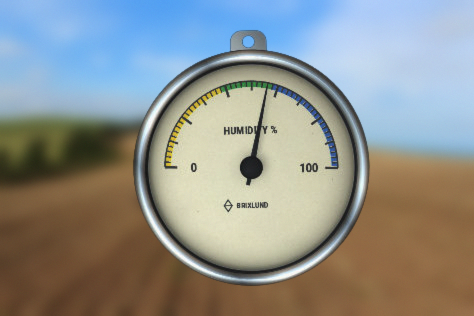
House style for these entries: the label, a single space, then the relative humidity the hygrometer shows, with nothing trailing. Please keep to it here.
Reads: 56 %
